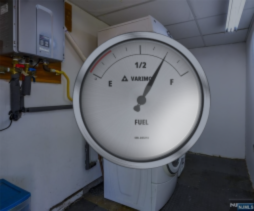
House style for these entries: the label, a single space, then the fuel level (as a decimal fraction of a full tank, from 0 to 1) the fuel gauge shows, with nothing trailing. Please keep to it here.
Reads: 0.75
